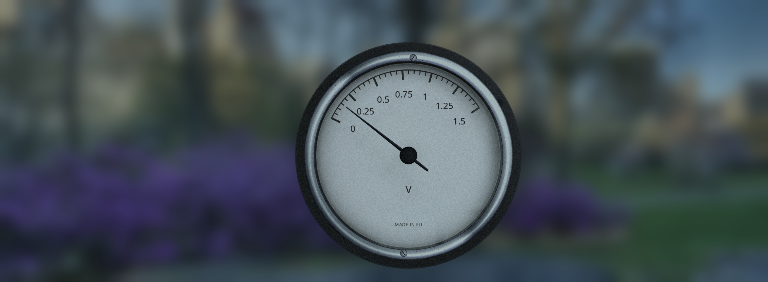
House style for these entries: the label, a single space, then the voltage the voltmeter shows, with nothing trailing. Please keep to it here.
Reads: 0.15 V
